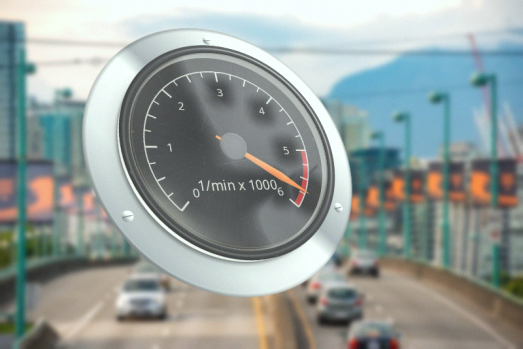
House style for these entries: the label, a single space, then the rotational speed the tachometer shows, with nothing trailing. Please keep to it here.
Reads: 5750 rpm
